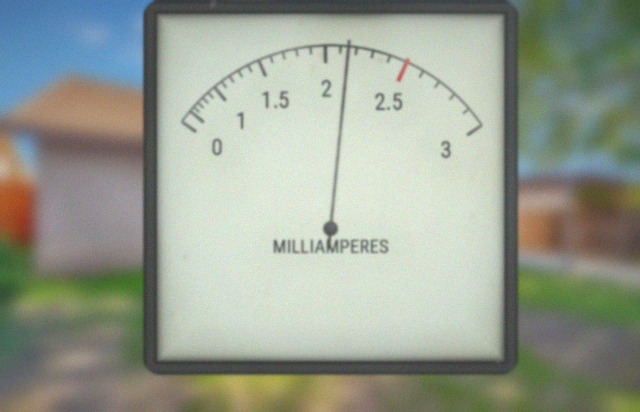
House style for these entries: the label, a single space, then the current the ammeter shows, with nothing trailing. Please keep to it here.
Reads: 2.15 mA
